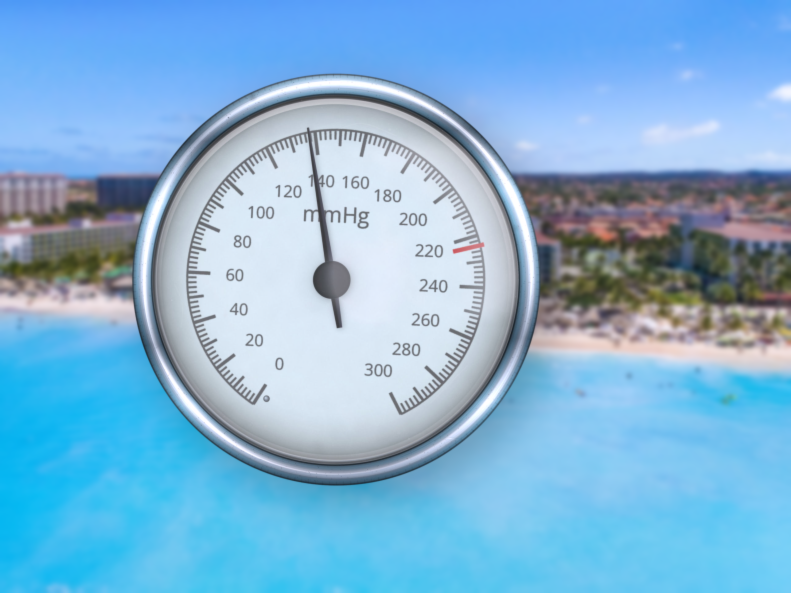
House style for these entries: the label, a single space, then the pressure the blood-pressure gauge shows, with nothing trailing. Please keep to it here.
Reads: 138 mmHg
